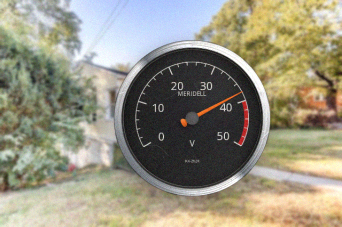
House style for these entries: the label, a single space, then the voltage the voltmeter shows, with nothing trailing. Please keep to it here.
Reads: 38 V
